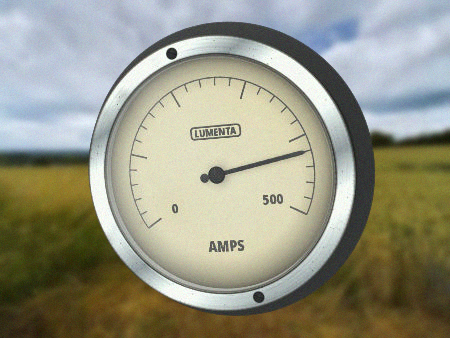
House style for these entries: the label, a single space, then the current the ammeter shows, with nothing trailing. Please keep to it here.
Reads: 420 A
